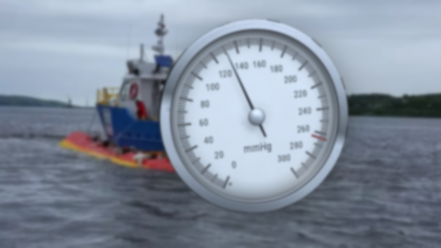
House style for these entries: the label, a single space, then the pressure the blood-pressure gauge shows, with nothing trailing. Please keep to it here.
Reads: 130 mmHg
